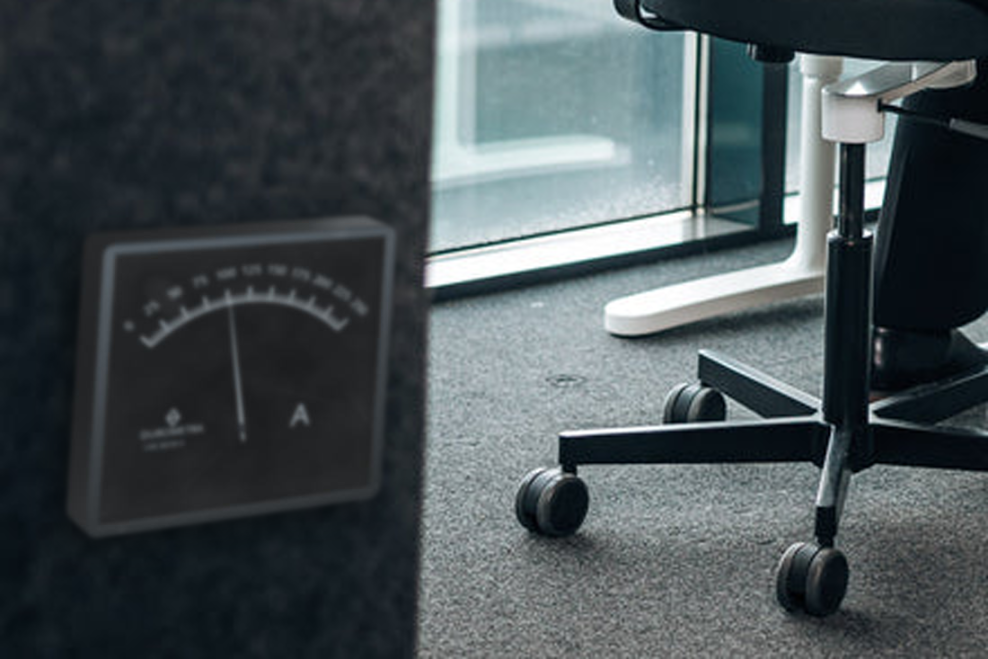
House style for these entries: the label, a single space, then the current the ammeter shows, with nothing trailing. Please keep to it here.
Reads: 100 A
